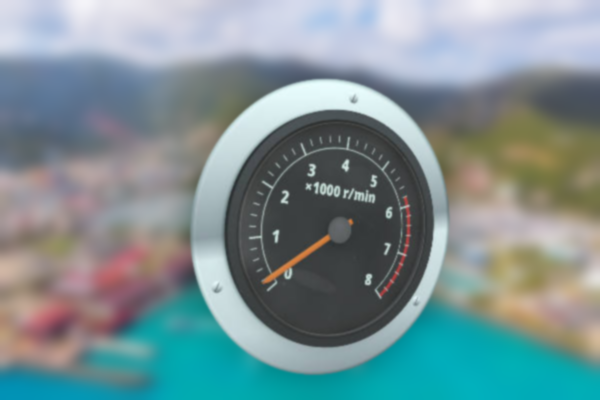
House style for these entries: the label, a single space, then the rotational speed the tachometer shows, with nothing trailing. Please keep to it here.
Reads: 200 rpm
